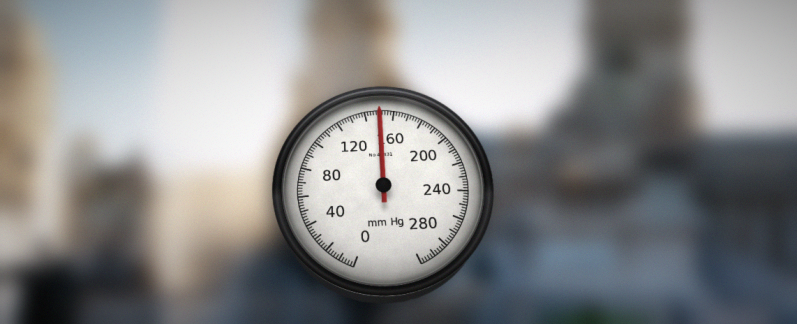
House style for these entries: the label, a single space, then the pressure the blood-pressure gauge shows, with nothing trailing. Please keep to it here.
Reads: 150 mmHg
